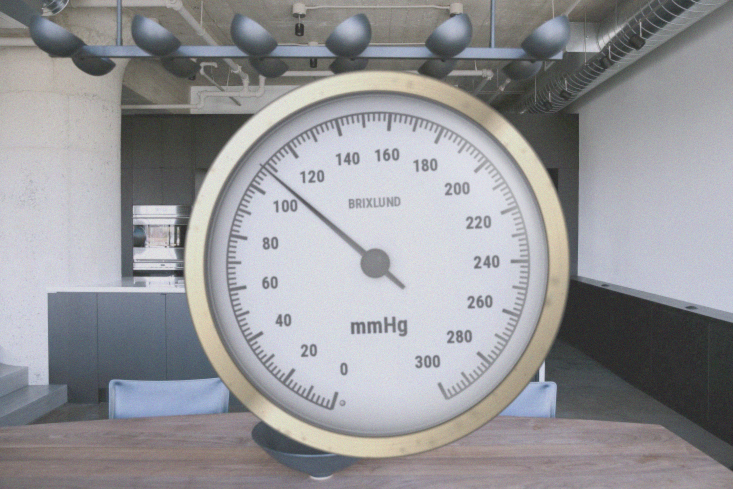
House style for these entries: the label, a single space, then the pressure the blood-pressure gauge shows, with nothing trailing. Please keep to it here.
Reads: 108 mmHg
